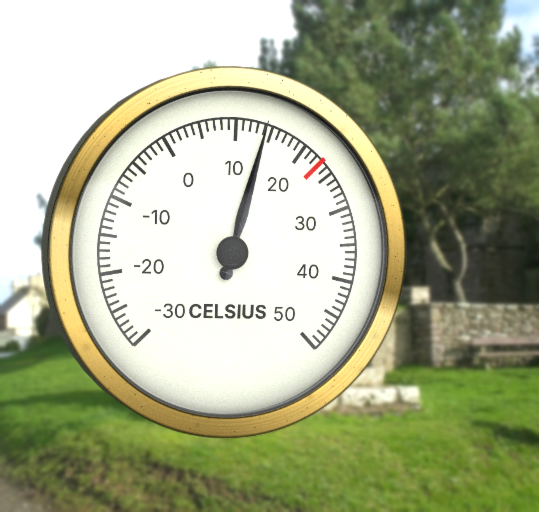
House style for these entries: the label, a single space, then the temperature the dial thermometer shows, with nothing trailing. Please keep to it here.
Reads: 14 °C
